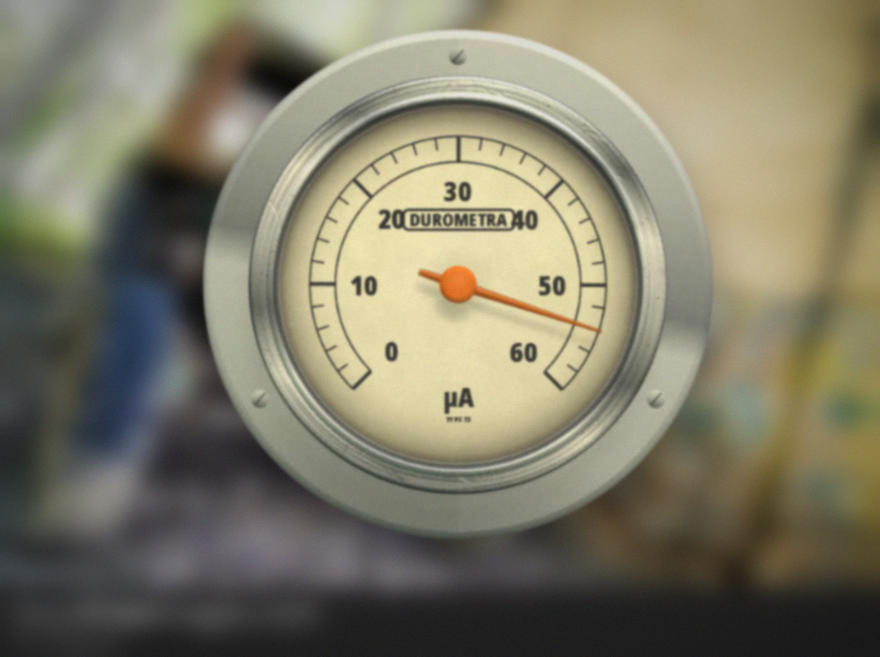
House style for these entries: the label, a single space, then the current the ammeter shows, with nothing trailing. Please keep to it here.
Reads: 54 µA
